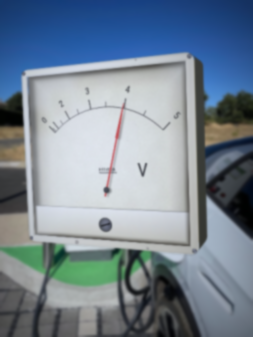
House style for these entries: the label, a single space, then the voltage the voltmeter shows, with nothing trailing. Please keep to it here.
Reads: 4 V
